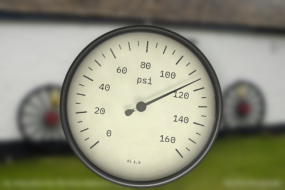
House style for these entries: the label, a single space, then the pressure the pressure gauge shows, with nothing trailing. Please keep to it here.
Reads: 115 psi
